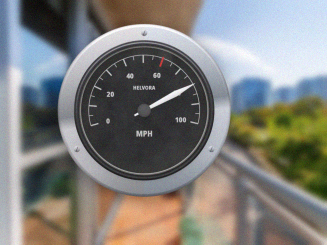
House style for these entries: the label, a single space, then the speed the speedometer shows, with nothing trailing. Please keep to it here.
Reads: 80 mph
